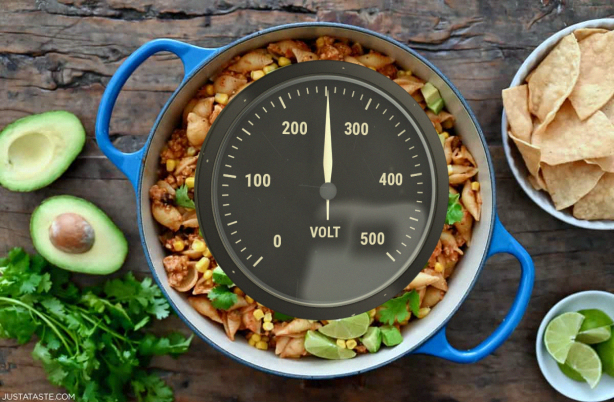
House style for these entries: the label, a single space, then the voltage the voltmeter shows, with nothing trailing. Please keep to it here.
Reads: 250 V
